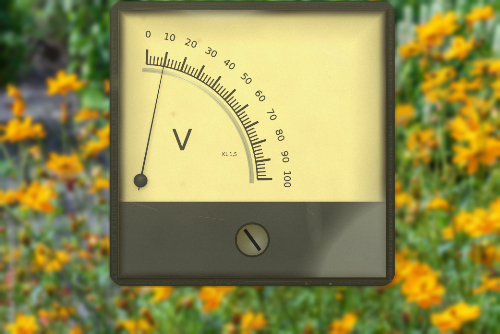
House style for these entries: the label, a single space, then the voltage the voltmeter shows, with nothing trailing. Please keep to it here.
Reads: 10 V
